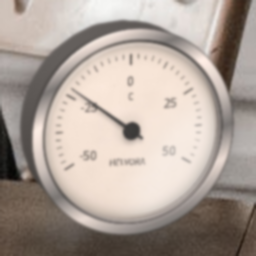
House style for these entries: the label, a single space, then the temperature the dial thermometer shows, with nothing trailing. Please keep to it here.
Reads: -22.5 °C
